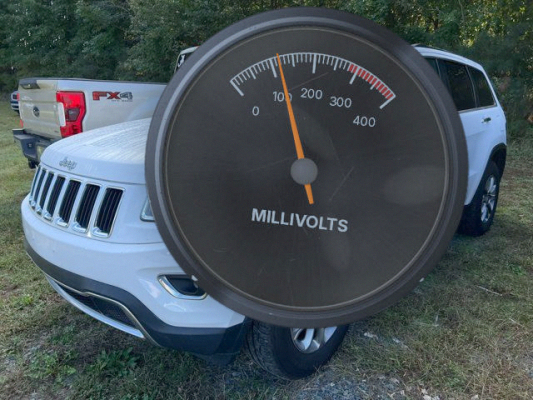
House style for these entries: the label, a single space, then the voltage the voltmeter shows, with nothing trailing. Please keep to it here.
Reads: 120 mV
